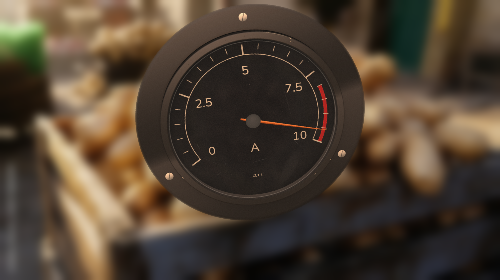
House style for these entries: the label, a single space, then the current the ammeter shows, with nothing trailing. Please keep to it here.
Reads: 9.5 A
